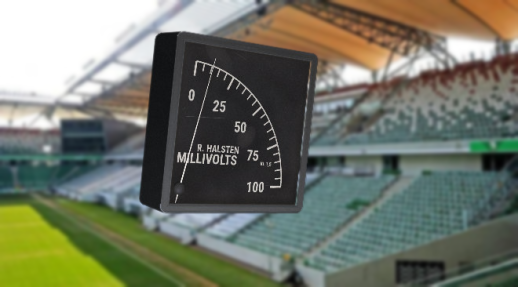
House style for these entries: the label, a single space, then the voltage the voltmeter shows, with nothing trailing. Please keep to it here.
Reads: 10 mV
